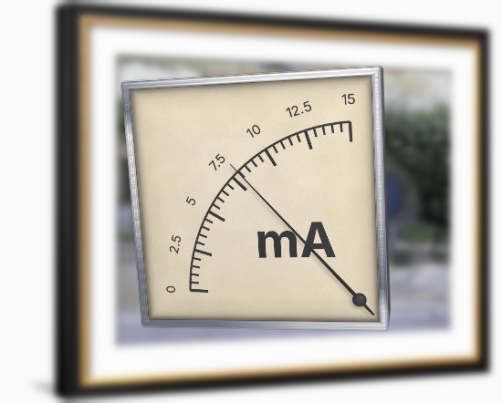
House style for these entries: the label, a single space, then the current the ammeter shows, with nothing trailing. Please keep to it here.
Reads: 8 mA
